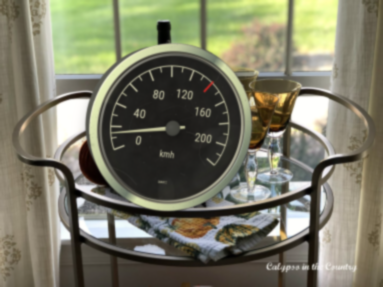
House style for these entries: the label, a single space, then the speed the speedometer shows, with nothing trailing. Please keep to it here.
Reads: 15 km/h
